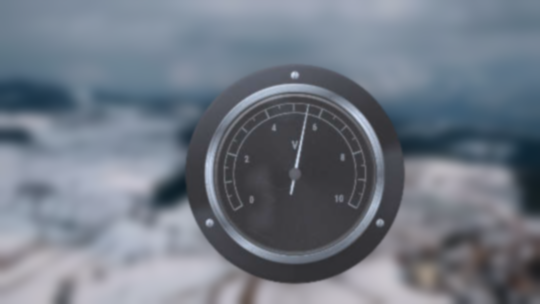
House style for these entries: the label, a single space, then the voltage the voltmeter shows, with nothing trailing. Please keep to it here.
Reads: 5.5 V
